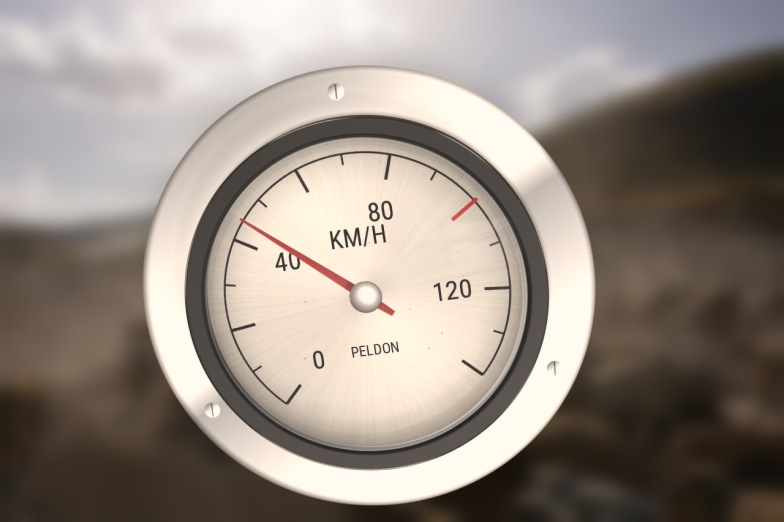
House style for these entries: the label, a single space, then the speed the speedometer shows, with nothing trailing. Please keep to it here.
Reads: 45 km/h
